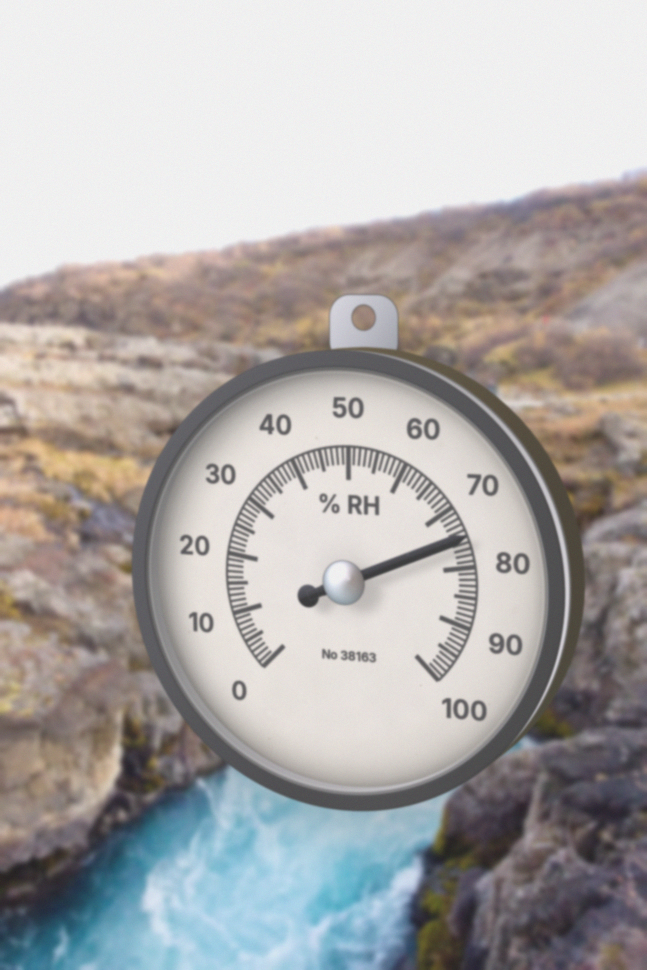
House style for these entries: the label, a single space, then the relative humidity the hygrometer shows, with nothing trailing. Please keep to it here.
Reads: 75 %
